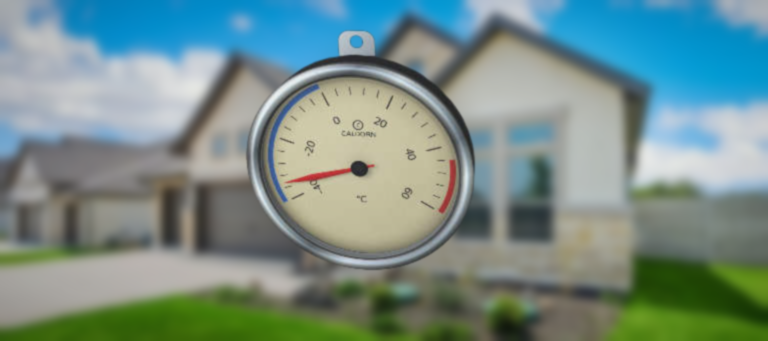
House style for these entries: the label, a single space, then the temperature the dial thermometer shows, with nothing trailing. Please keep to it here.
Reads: -34 °C
